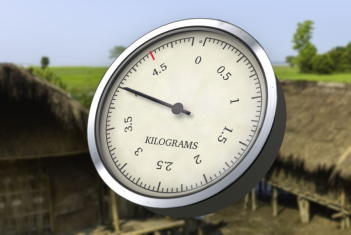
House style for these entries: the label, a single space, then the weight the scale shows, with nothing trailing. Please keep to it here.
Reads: 4 kg
